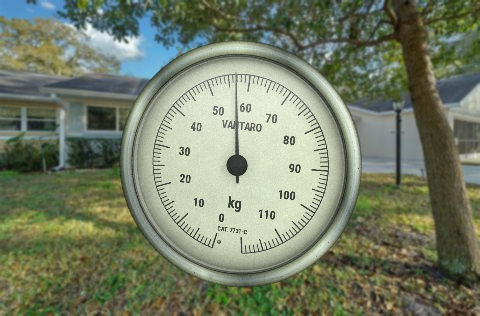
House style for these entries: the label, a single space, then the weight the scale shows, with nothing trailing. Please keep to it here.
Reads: 57 kg
